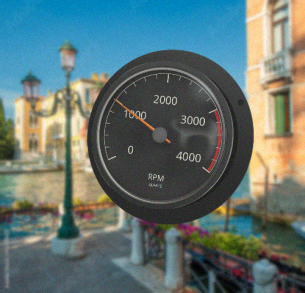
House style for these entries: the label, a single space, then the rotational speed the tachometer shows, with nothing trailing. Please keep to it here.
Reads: 1000 rpm
